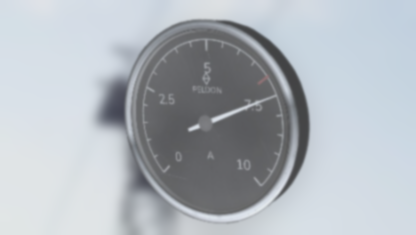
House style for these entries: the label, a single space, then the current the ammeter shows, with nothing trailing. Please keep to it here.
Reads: 7.5 A
